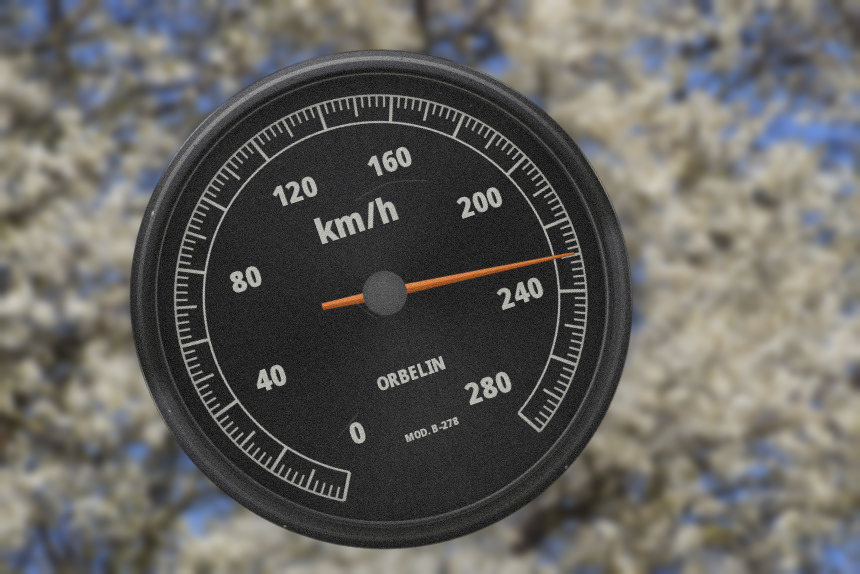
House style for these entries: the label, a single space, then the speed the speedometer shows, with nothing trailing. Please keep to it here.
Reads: 230 km/h
